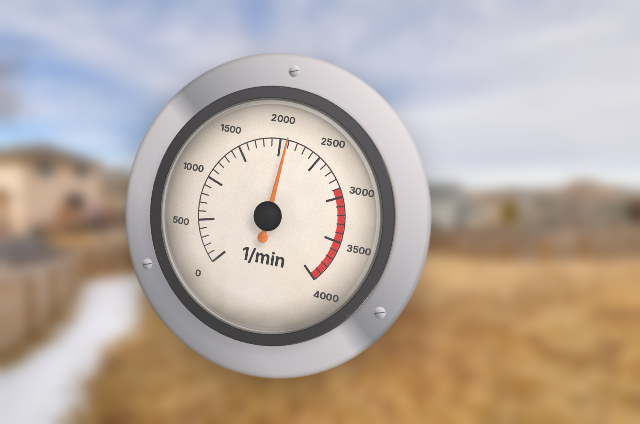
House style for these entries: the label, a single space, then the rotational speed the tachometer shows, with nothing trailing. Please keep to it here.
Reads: 2100 rpm
